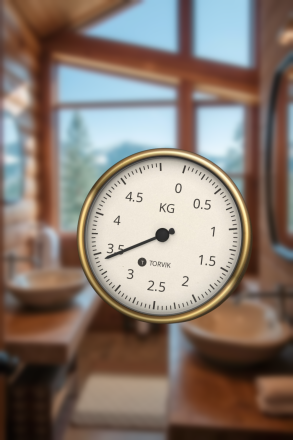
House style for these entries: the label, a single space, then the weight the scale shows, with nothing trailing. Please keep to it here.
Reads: 3.4 kg
